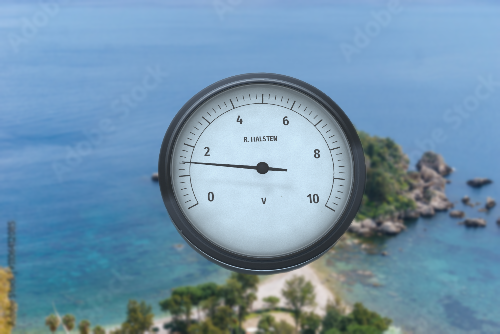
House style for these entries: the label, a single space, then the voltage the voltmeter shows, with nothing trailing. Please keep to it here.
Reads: 1.4 V
